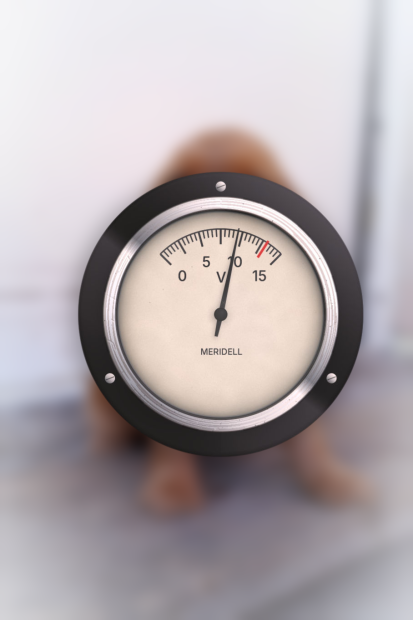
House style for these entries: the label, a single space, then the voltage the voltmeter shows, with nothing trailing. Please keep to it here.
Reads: 9.5 V
